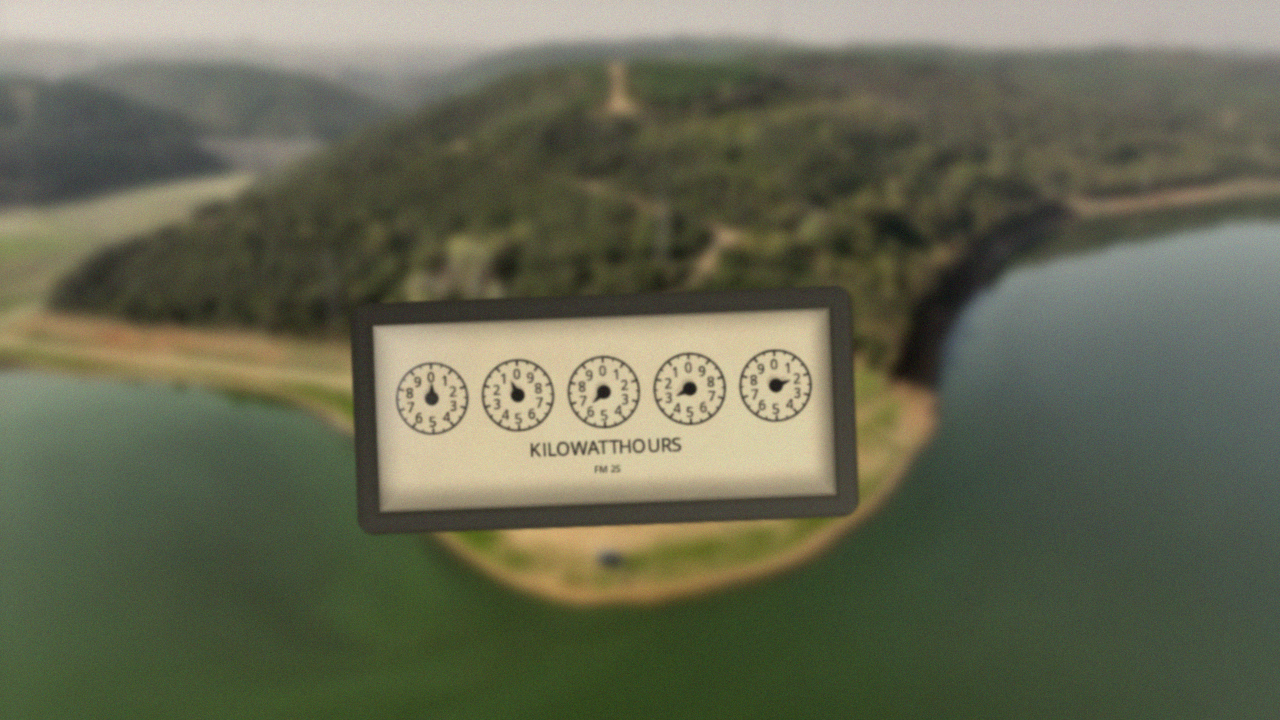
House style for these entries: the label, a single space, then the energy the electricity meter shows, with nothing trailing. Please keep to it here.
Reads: 632 kWh
